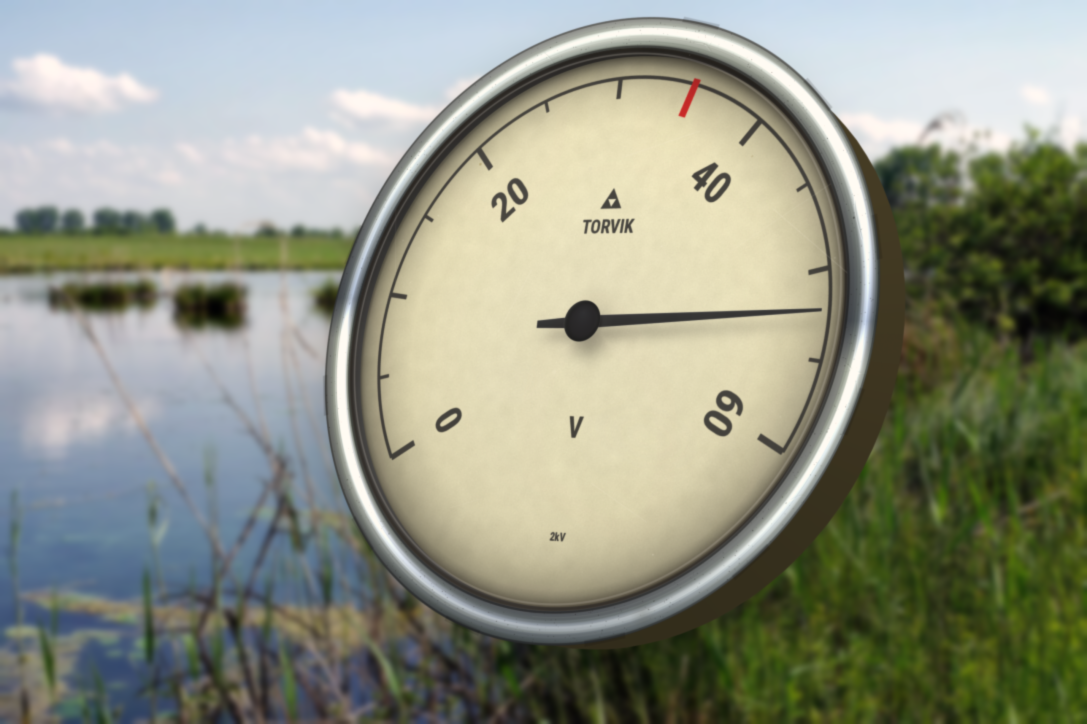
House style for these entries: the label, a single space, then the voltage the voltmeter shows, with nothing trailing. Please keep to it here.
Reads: 52.5 V
